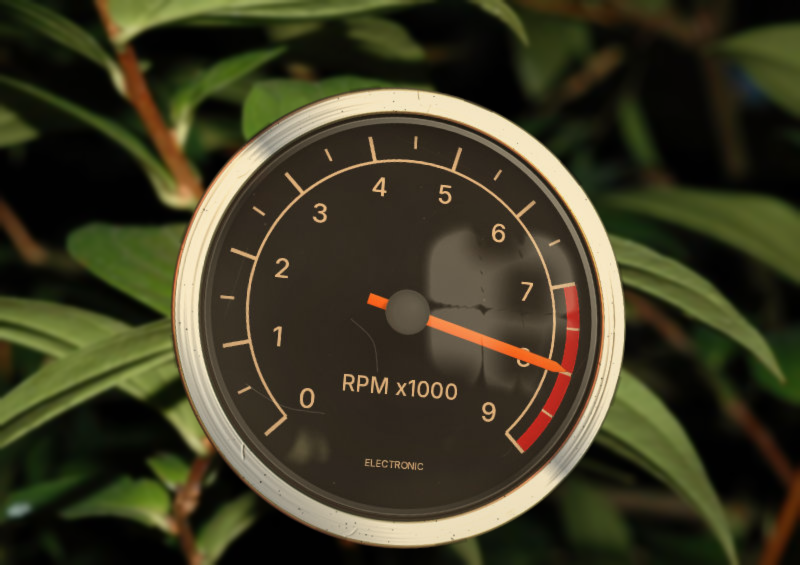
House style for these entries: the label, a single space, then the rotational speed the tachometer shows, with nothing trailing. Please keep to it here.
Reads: 8000 rpm
